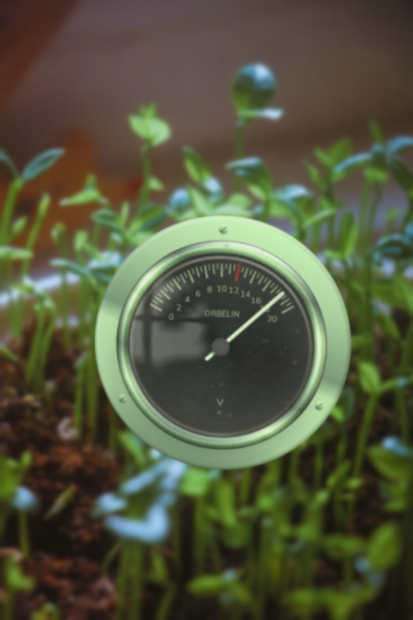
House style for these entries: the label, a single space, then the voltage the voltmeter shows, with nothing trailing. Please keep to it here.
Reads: 18 V
